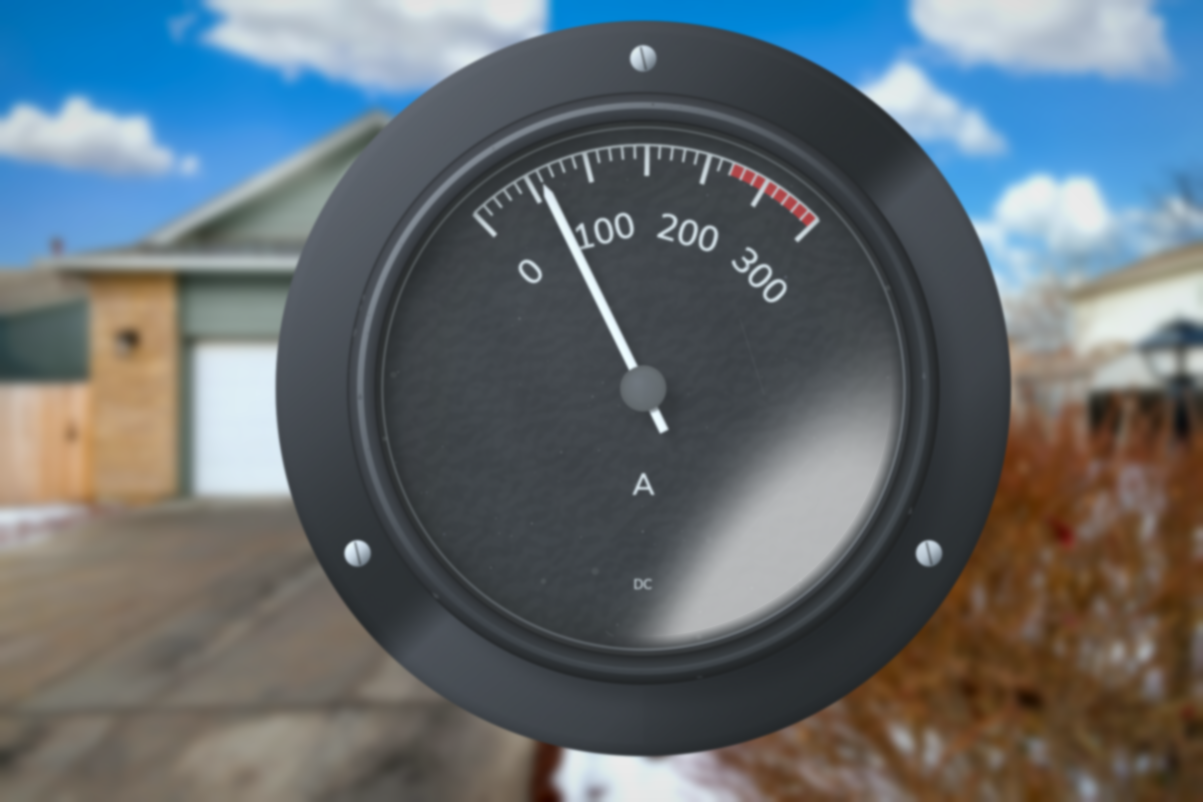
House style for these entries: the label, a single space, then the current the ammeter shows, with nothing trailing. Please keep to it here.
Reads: 60 A
